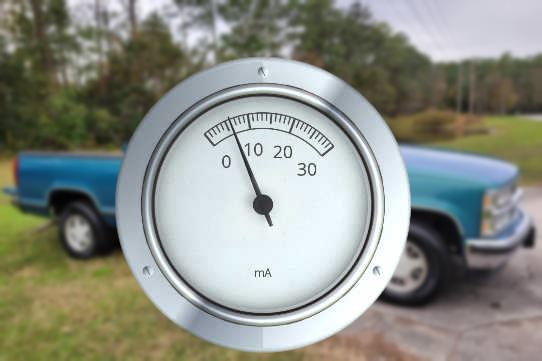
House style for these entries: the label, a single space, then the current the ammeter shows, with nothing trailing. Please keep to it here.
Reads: 6 mA
